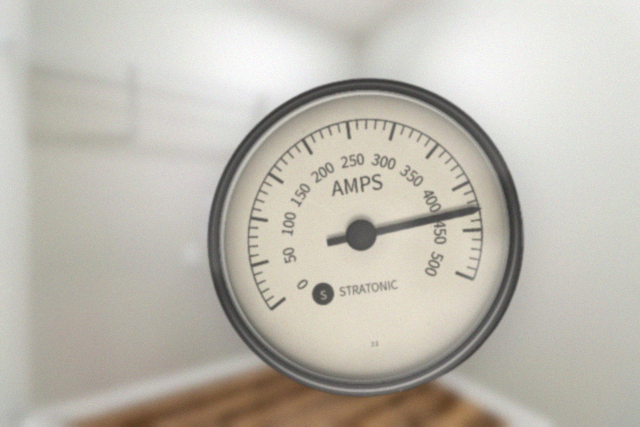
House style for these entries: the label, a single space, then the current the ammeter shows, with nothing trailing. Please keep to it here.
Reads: 430 A
